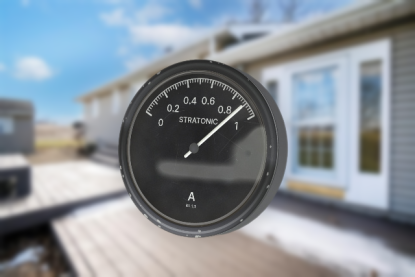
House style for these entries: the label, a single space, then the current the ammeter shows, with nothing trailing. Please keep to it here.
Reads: 0.9 A
